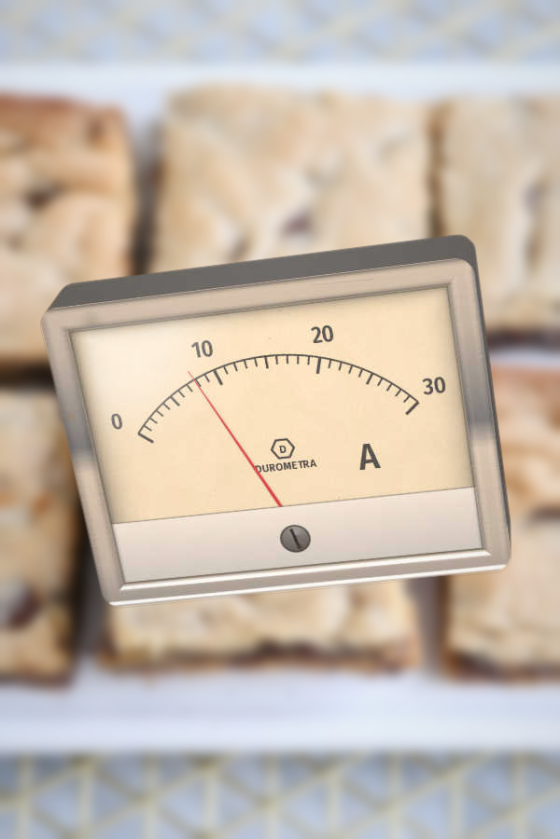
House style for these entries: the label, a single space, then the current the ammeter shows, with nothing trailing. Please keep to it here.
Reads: 8 A
